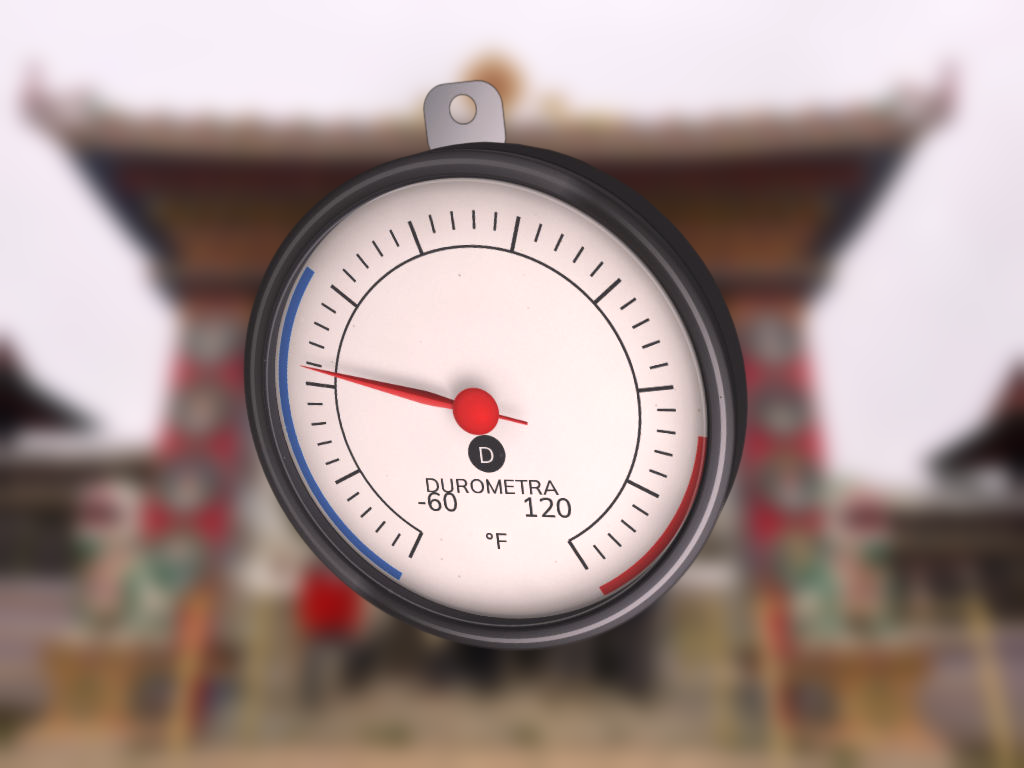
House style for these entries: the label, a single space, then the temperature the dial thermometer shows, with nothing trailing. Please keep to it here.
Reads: -16 °F
